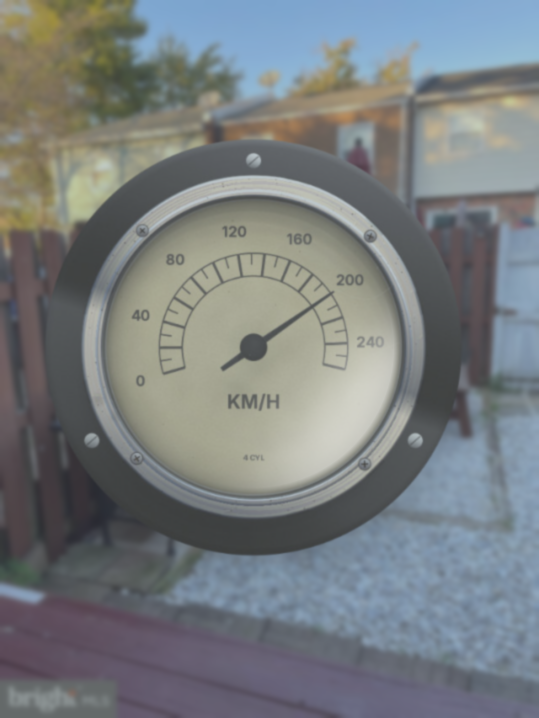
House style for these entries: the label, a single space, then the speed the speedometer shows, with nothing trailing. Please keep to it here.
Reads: 200 km/h
